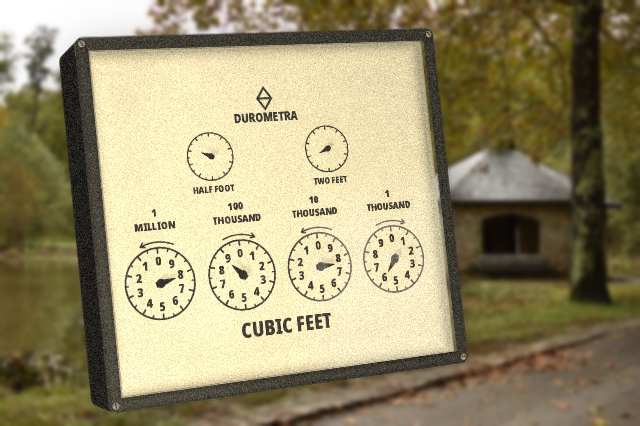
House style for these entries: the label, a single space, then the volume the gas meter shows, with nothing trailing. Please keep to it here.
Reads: 787600 ft³
